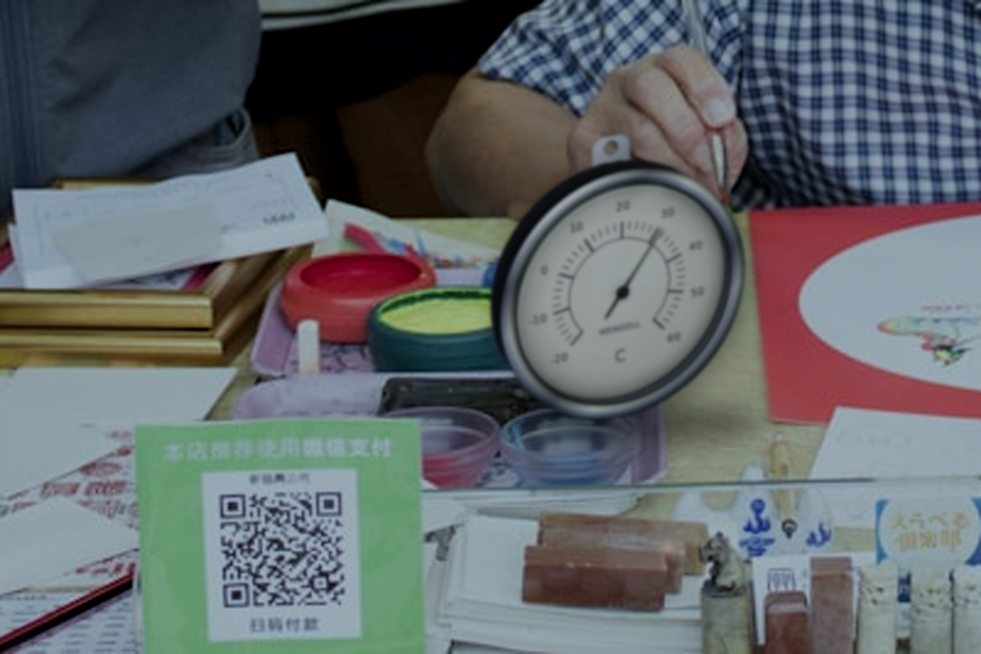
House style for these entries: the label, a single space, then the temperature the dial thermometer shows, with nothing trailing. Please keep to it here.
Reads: 30 °C
